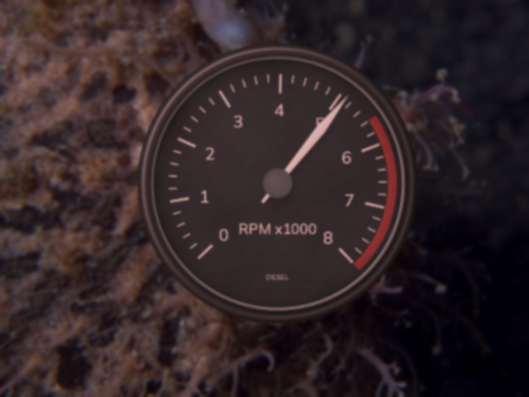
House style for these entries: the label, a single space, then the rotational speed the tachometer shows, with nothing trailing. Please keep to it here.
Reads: 5100 rpm
